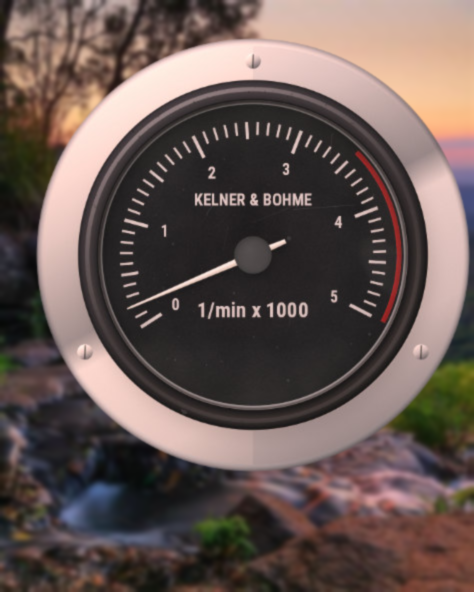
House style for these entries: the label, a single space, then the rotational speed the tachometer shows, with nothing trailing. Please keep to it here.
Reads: 200 rpm
